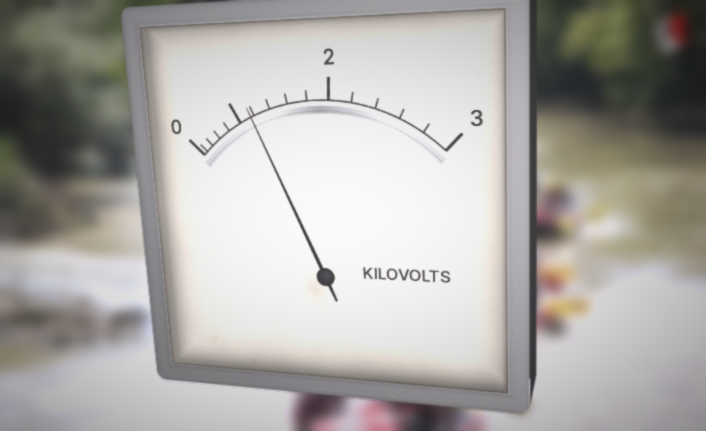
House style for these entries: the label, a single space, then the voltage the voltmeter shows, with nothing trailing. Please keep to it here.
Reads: 1.2 kV
